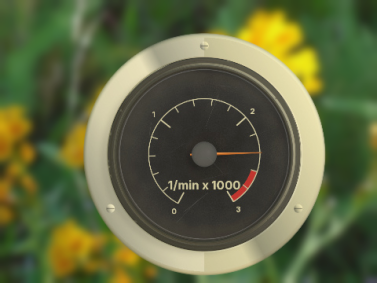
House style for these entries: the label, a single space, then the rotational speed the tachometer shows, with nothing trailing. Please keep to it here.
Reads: 2400 rpm
